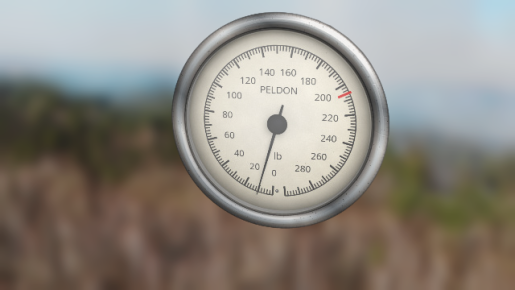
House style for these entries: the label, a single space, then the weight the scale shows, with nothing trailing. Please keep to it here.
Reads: 10 lb
